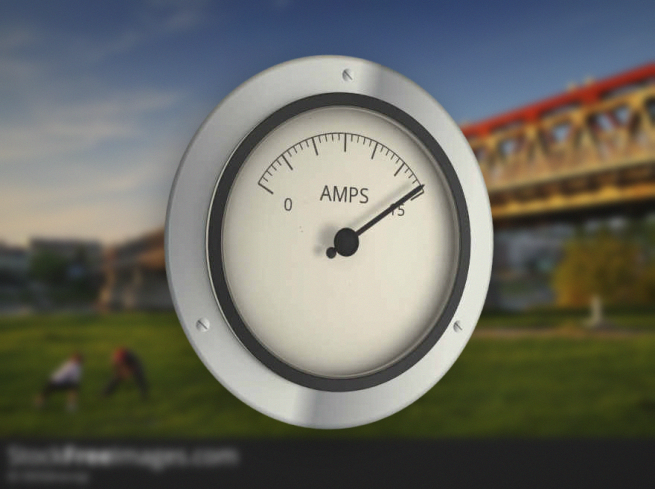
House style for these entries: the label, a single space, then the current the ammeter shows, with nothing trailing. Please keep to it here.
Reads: 14.5 A
